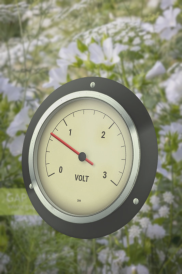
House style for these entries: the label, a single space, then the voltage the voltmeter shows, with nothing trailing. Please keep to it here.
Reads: 0.7 V
